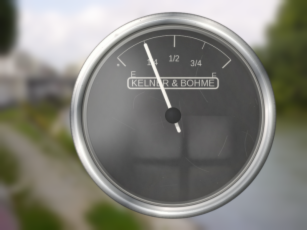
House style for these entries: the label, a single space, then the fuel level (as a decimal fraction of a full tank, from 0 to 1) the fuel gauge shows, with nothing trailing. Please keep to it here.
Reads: 0.25
